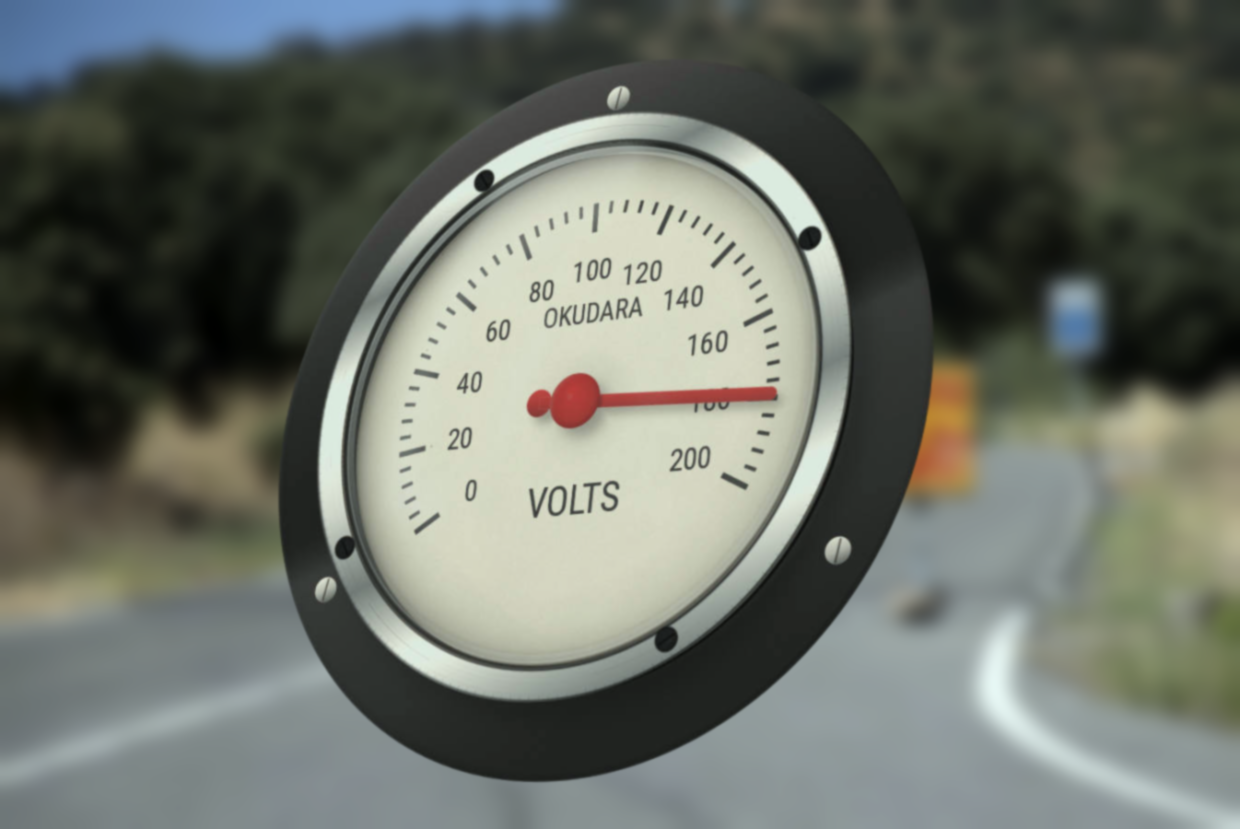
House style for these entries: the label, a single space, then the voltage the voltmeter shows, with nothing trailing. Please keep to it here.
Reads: 180 V
